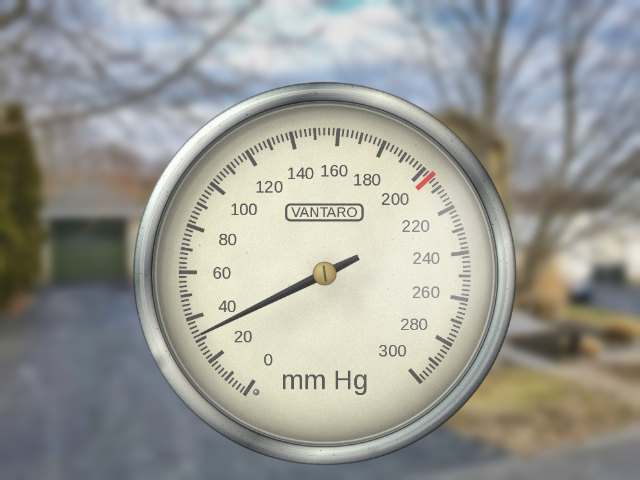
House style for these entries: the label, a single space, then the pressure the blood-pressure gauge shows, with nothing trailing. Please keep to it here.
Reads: 32 mmHg
